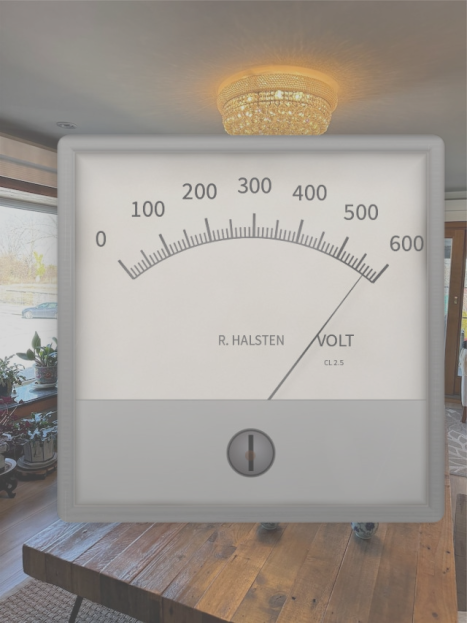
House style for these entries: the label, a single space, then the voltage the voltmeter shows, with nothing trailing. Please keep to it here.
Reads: 570 V
